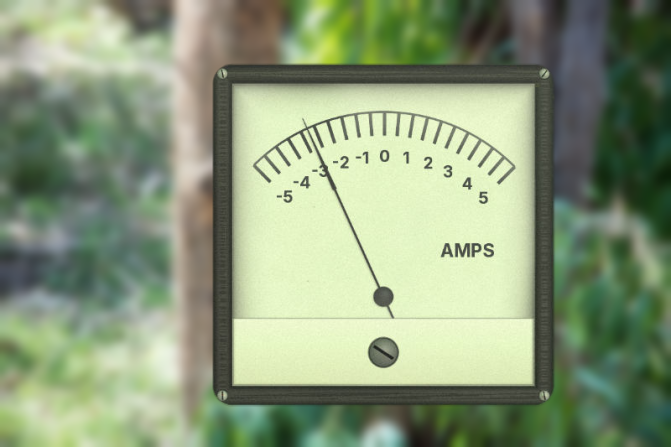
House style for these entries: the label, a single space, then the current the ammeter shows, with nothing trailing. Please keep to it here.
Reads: -2.75 A
